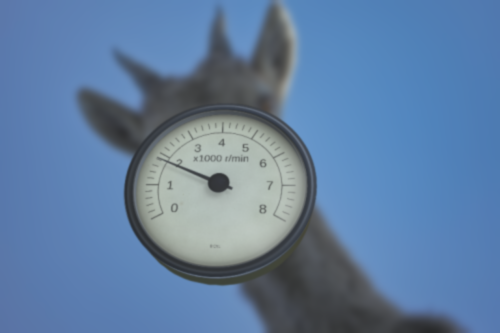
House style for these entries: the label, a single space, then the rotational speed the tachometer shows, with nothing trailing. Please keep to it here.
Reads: 1800 rpm
